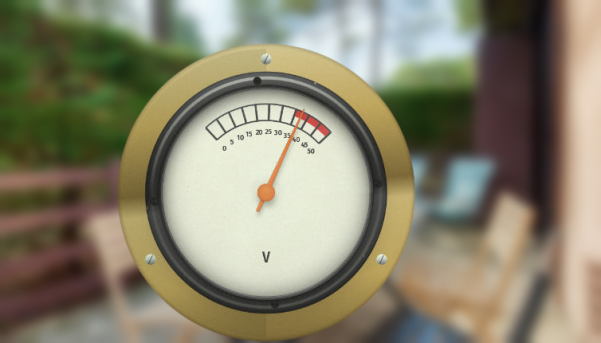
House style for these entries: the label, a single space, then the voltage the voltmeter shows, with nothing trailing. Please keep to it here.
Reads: 37.5 V
